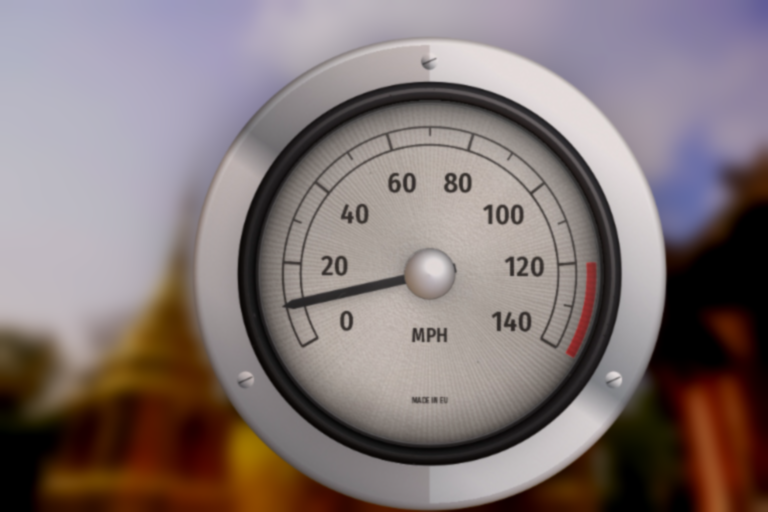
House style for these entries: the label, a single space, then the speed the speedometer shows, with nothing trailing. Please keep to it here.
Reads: 10 mph
